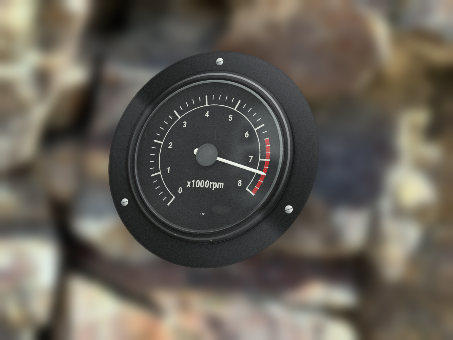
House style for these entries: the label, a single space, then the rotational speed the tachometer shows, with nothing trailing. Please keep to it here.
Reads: 7400 rpm
